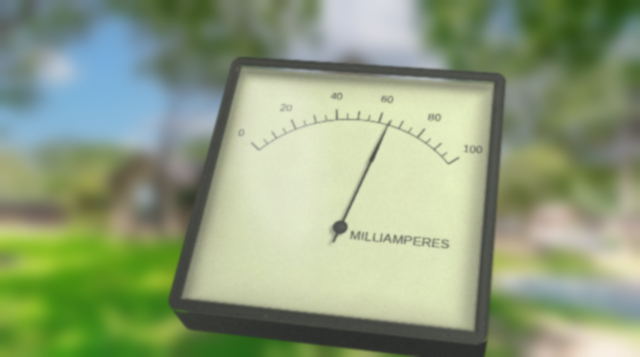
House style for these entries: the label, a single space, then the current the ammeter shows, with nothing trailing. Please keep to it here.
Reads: 65 mA
